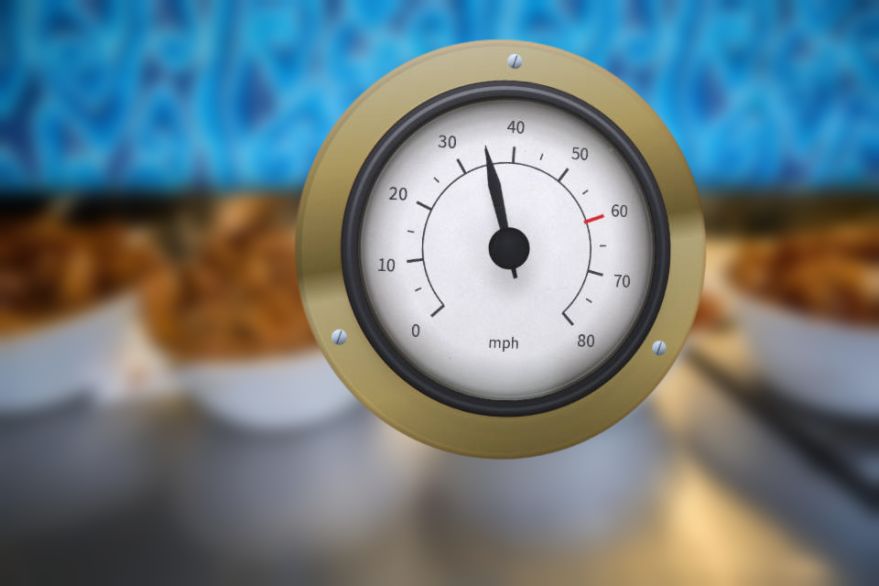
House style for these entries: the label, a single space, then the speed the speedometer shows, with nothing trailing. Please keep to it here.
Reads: 35 mph
